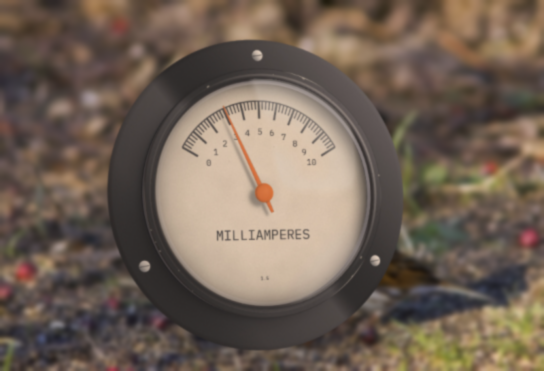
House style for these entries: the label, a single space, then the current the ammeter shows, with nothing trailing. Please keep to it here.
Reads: 3 mA
